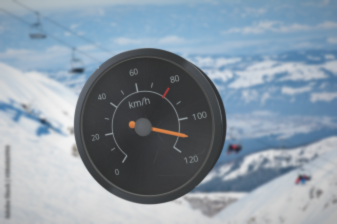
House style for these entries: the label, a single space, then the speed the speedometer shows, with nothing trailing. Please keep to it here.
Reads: 110 km/h
